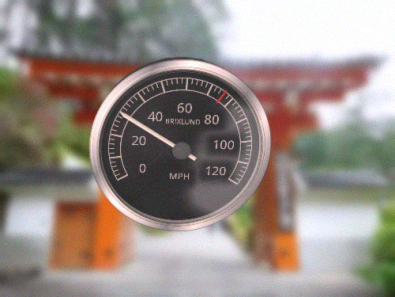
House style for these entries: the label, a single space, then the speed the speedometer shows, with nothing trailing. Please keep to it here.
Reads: 30 mph
